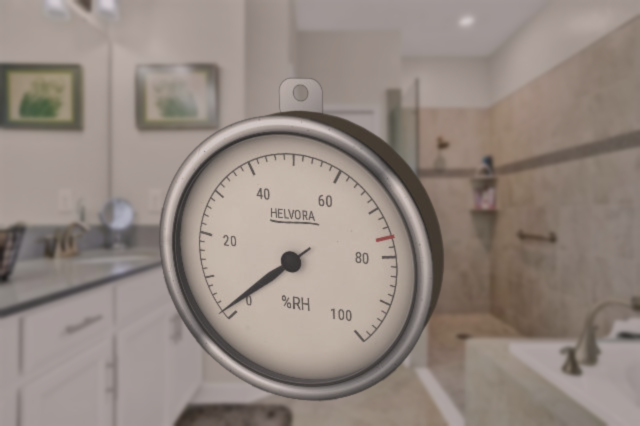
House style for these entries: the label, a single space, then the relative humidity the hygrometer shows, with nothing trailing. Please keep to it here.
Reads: 2 %
